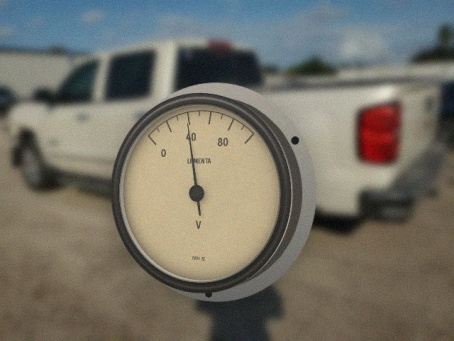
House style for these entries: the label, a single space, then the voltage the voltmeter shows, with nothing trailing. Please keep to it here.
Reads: 40 V
